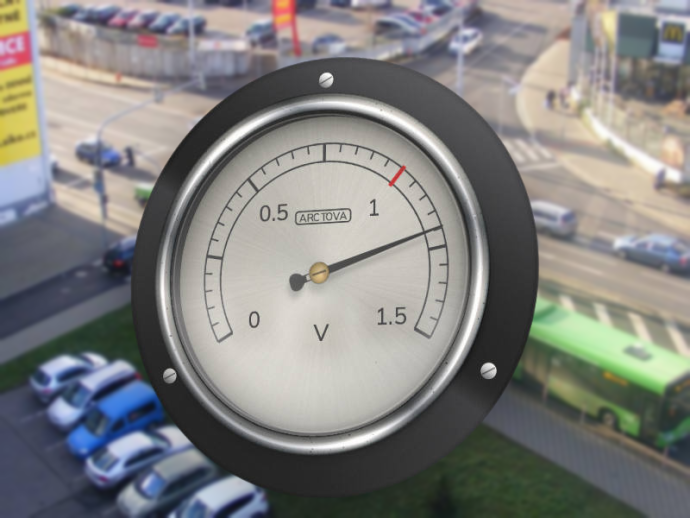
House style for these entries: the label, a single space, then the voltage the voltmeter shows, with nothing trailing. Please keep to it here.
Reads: 1.2 V
